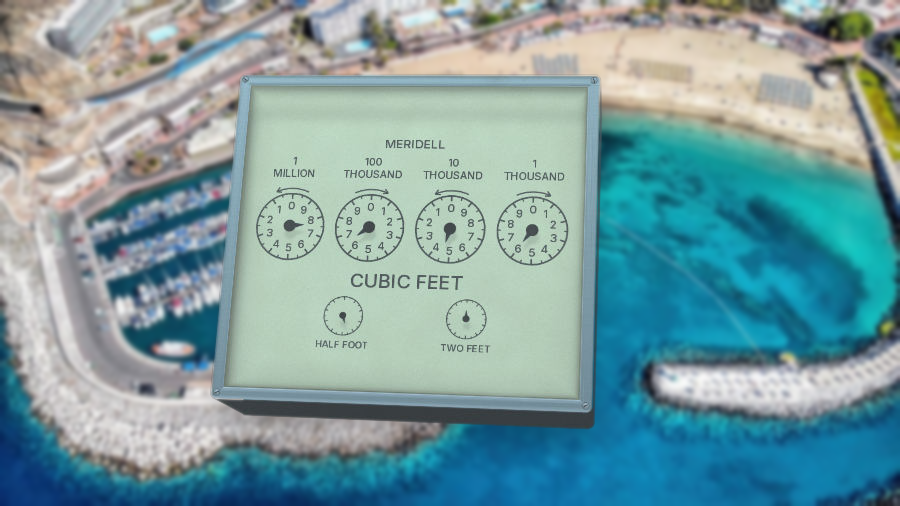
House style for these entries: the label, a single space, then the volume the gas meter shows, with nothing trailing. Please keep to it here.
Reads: 764600 ft³
